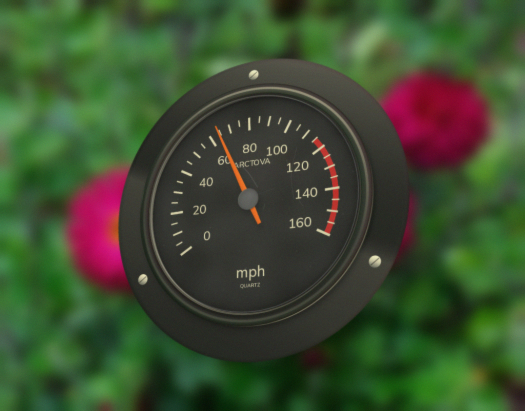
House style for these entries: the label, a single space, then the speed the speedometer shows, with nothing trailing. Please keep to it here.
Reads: 65 mph
